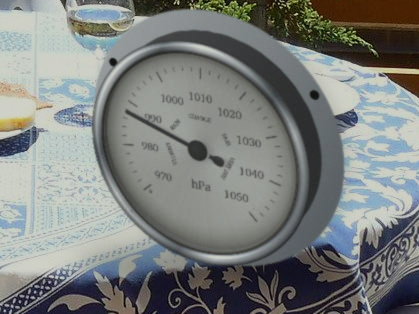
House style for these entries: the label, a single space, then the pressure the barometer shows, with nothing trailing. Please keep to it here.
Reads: 988 hPa
